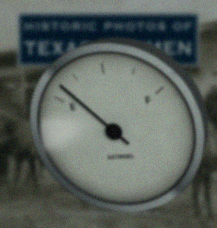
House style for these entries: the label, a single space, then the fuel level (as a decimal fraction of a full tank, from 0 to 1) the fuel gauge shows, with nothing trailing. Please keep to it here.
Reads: 0.125
